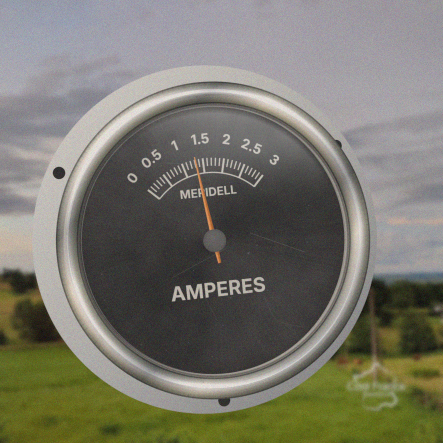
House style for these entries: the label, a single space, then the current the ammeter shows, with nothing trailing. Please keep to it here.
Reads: 1.3 A
